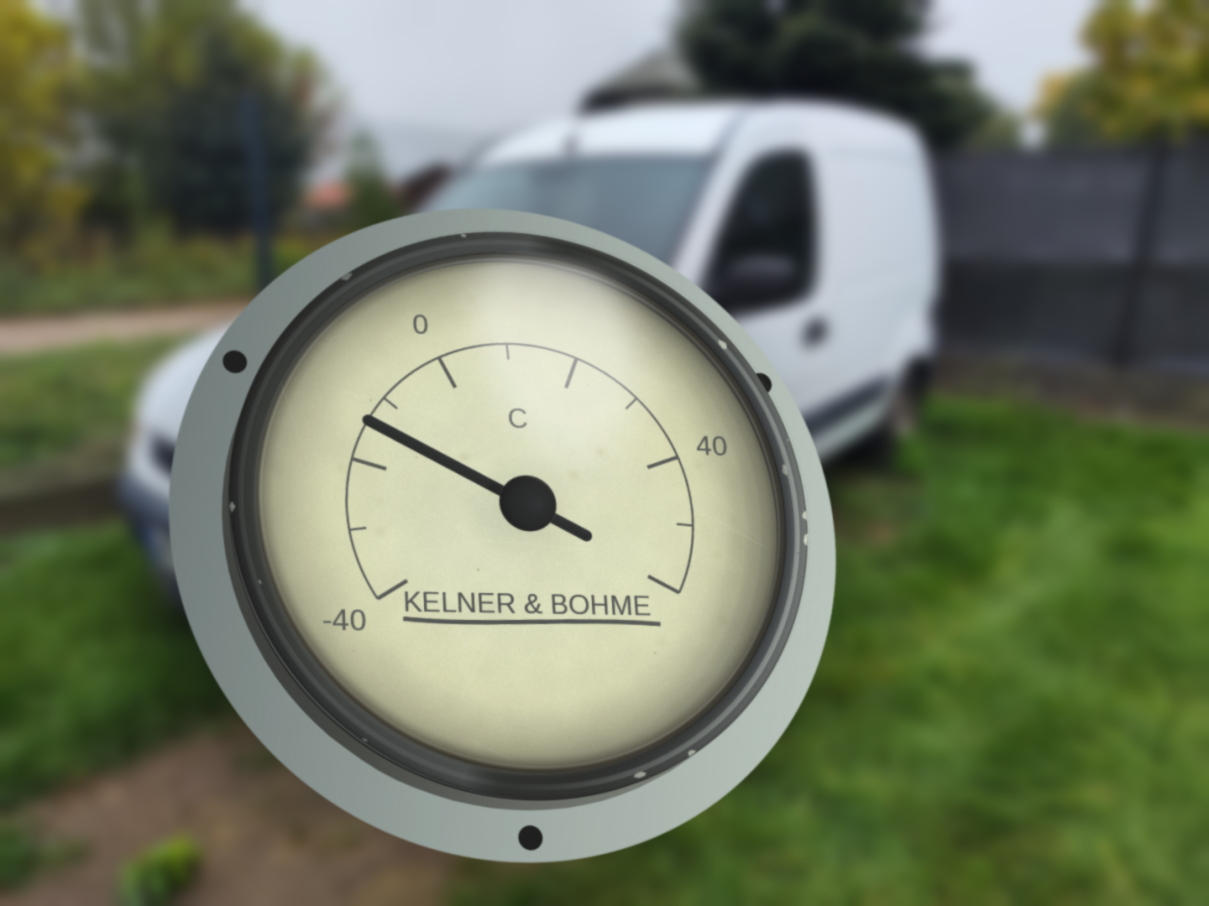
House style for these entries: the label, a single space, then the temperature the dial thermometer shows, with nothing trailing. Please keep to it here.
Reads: -15 °C
